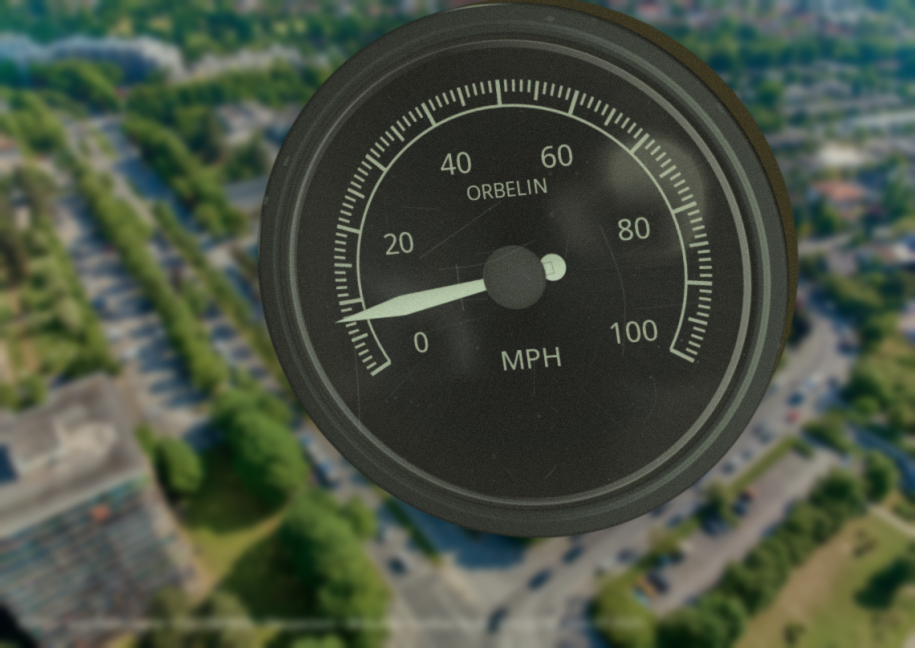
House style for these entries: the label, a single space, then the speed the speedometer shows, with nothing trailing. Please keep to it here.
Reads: 8 mph
